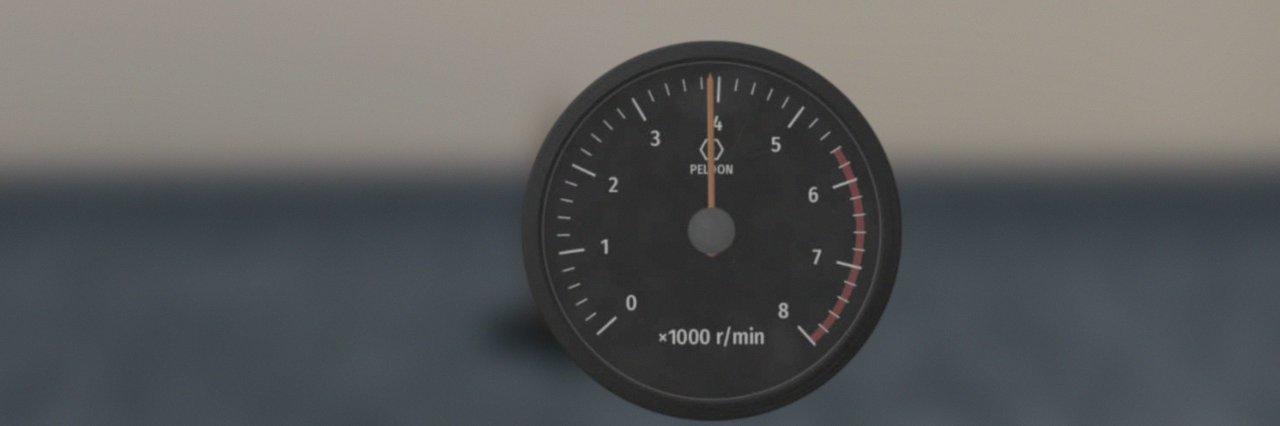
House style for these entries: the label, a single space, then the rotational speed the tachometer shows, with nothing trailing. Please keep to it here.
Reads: 3900 rpm
